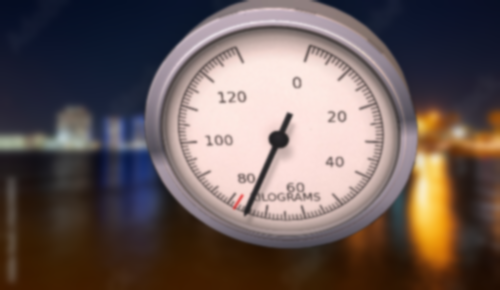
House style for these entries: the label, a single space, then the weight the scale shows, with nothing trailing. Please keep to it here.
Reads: 75 kg
